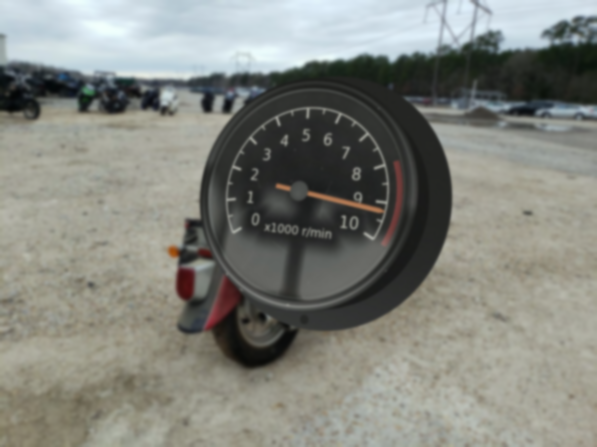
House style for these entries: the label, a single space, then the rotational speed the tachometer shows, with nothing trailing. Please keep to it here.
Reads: 9250 rpm
